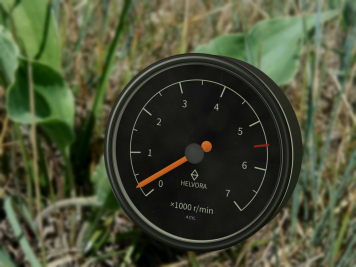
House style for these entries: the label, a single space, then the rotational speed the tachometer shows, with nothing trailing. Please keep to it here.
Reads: 250 rpm
